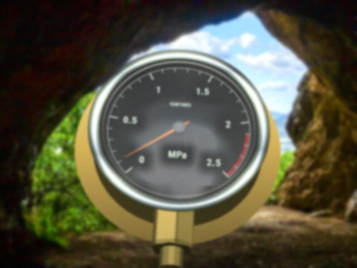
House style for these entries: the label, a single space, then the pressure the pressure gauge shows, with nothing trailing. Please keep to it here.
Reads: 0.1 MPa
